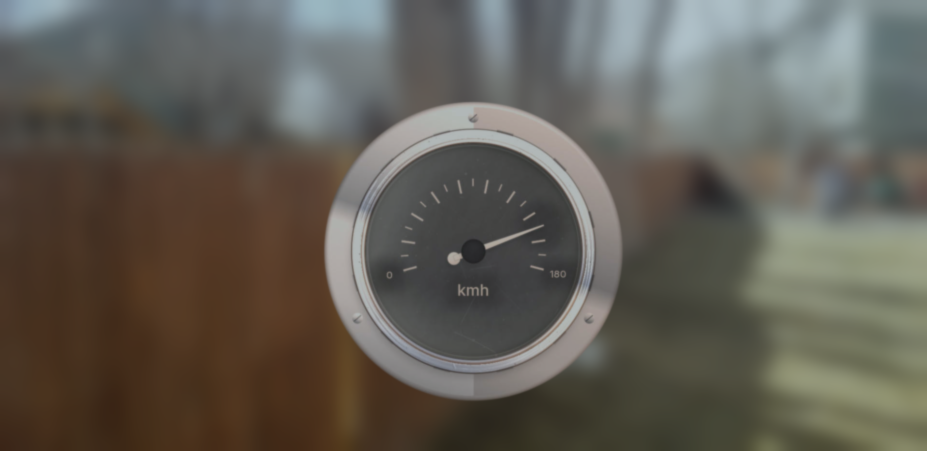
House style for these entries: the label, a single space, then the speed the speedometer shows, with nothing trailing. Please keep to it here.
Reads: 150 km/h
